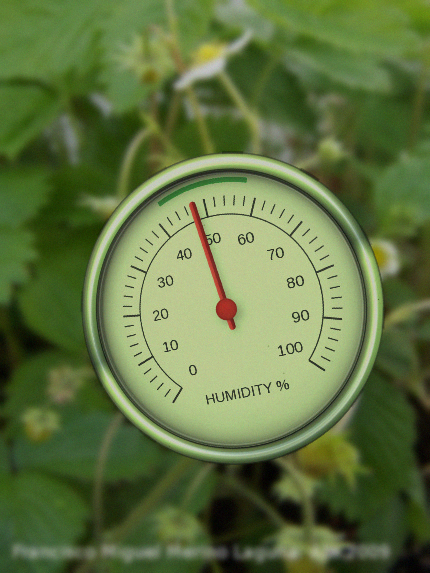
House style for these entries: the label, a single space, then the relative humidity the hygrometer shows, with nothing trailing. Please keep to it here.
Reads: 48 %
